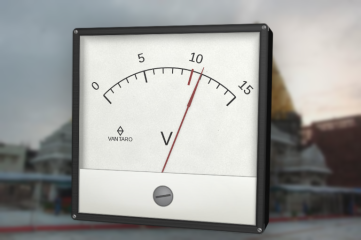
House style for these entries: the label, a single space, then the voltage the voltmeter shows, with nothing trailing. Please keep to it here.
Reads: 11 V
